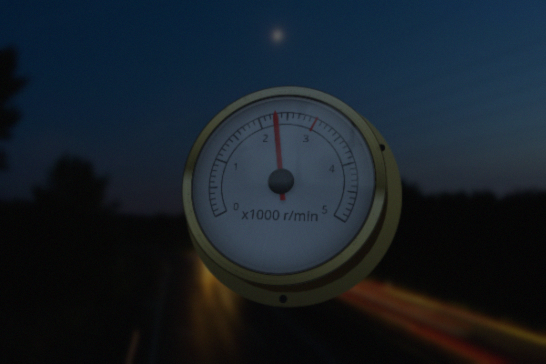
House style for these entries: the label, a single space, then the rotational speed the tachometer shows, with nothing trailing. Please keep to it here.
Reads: 2300 rpm
